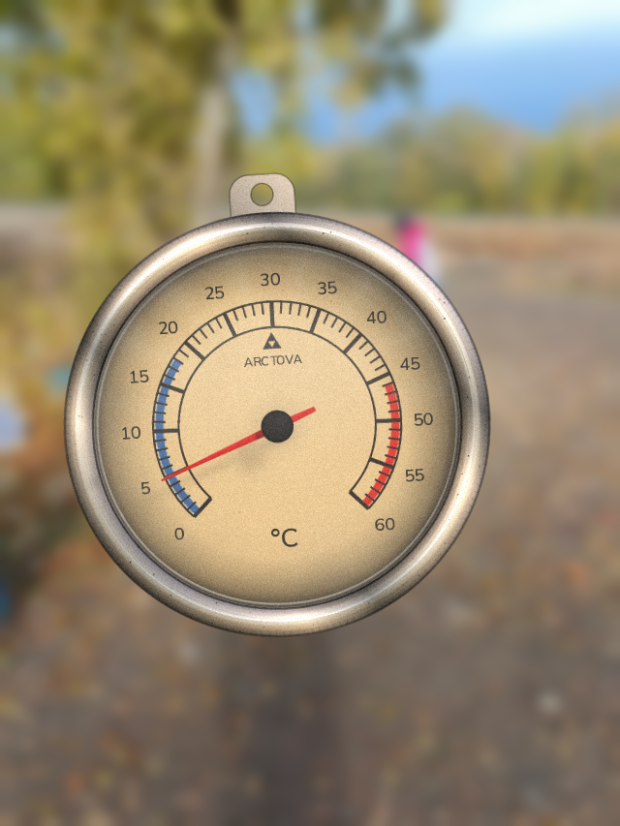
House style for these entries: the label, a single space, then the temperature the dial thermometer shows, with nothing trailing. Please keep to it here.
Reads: 5 °C
